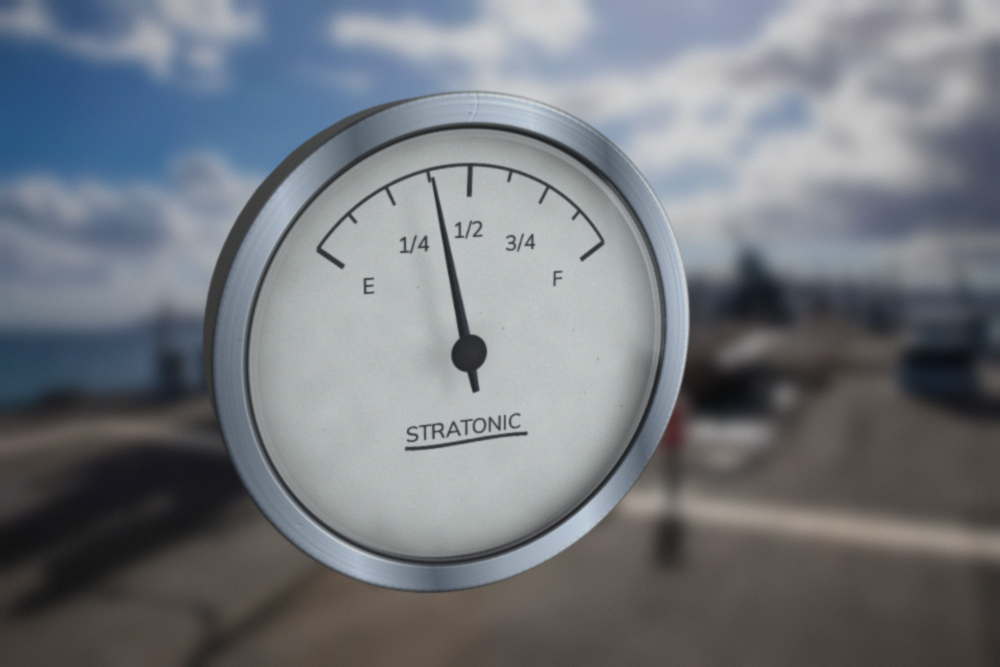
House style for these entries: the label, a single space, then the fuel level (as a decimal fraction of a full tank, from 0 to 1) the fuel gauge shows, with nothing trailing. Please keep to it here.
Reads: 0.375
